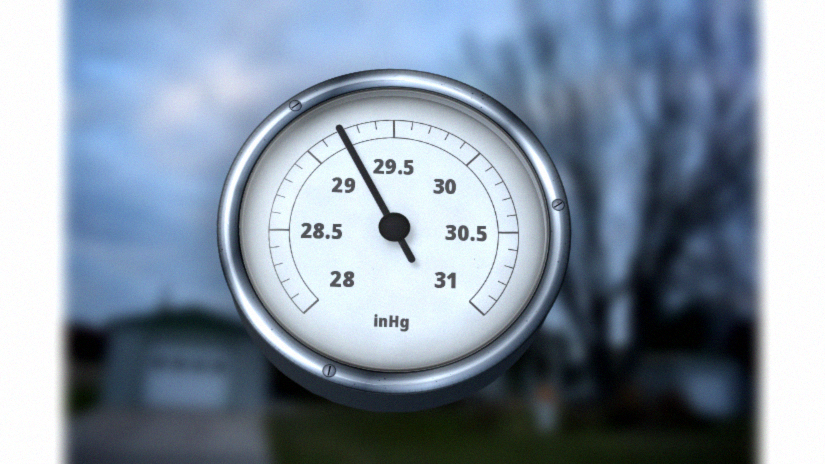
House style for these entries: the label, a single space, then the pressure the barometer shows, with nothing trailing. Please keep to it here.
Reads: 29.2 inHg
